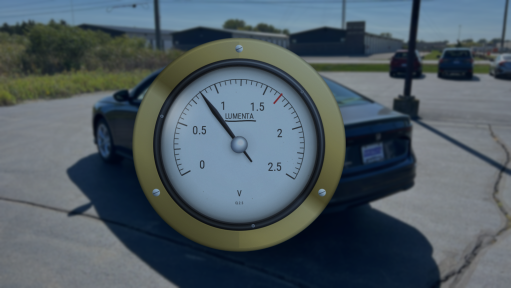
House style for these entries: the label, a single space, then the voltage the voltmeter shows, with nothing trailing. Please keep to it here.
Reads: 0.85 V
